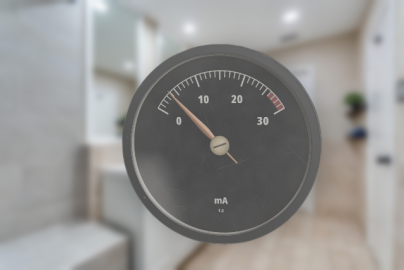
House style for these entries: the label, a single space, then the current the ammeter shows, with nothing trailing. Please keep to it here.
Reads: 4 mA
